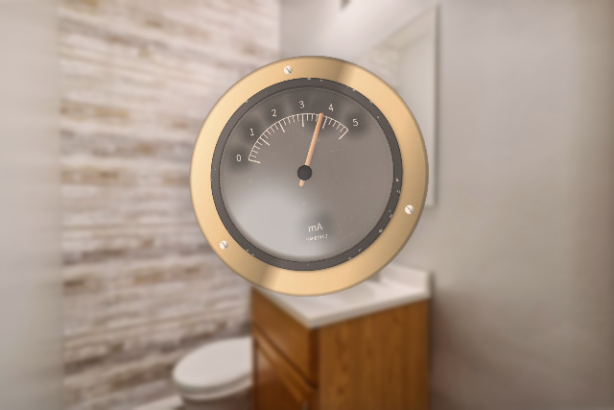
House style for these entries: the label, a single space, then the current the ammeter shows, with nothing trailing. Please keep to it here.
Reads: 3.8 mA
